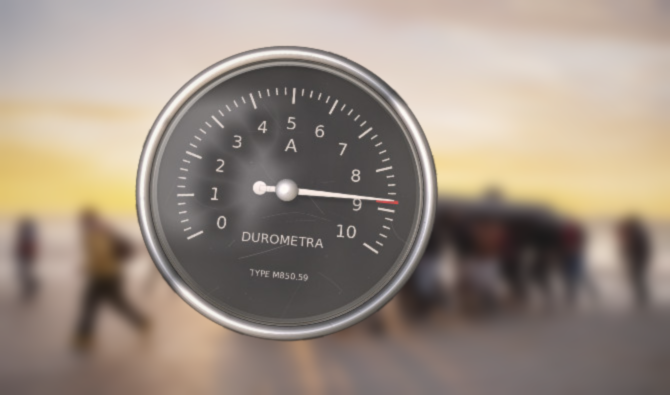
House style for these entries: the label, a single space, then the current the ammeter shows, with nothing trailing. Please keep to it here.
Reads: 8.8 A
